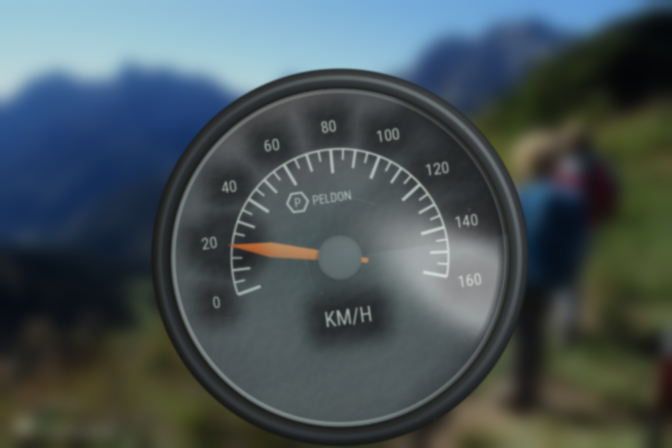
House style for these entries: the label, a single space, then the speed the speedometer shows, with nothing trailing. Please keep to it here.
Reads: 20 km/h
